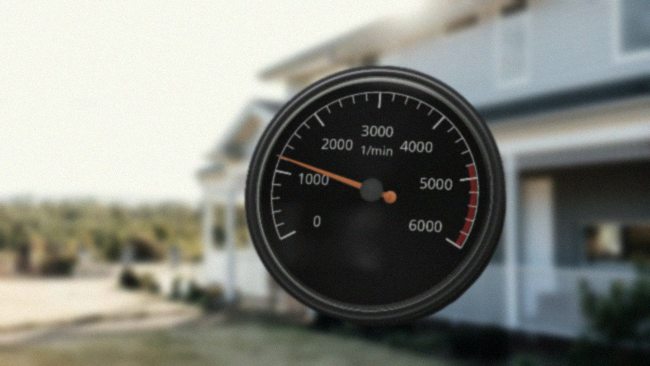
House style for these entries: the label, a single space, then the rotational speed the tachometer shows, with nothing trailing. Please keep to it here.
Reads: 1200 rpm
